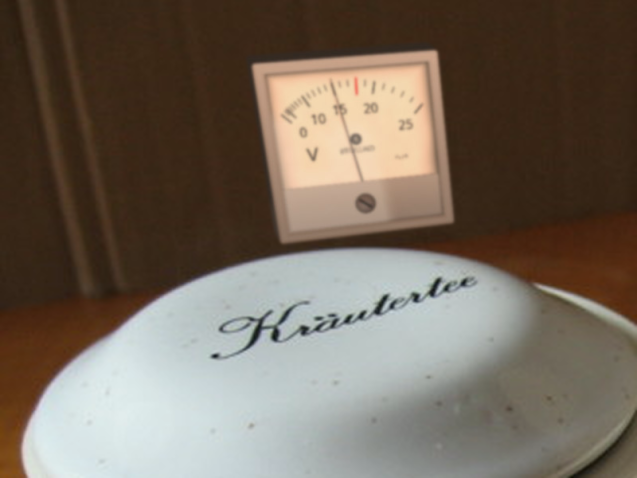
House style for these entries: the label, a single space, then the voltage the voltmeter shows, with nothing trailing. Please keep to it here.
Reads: 15 V
